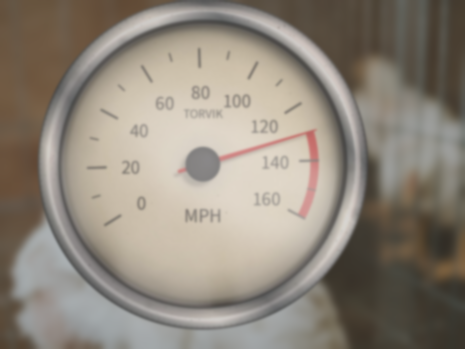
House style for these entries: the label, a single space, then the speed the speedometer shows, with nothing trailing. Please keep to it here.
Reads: 130 mph
